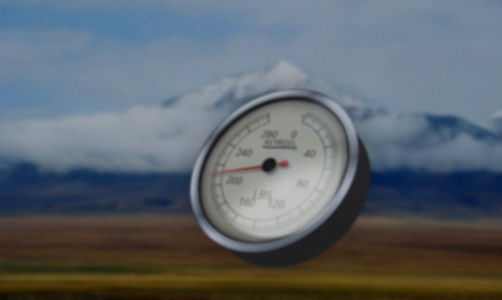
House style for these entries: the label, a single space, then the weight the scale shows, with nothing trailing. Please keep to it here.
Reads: 210 lb
